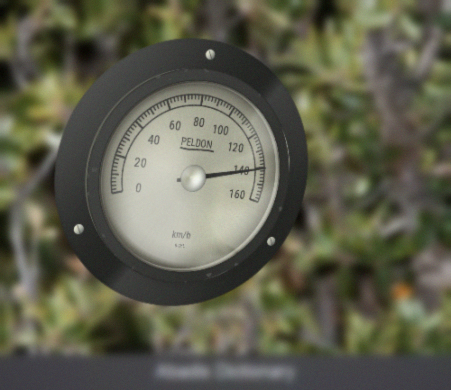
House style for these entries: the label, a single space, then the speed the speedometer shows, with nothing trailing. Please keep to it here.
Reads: 140 km/h
